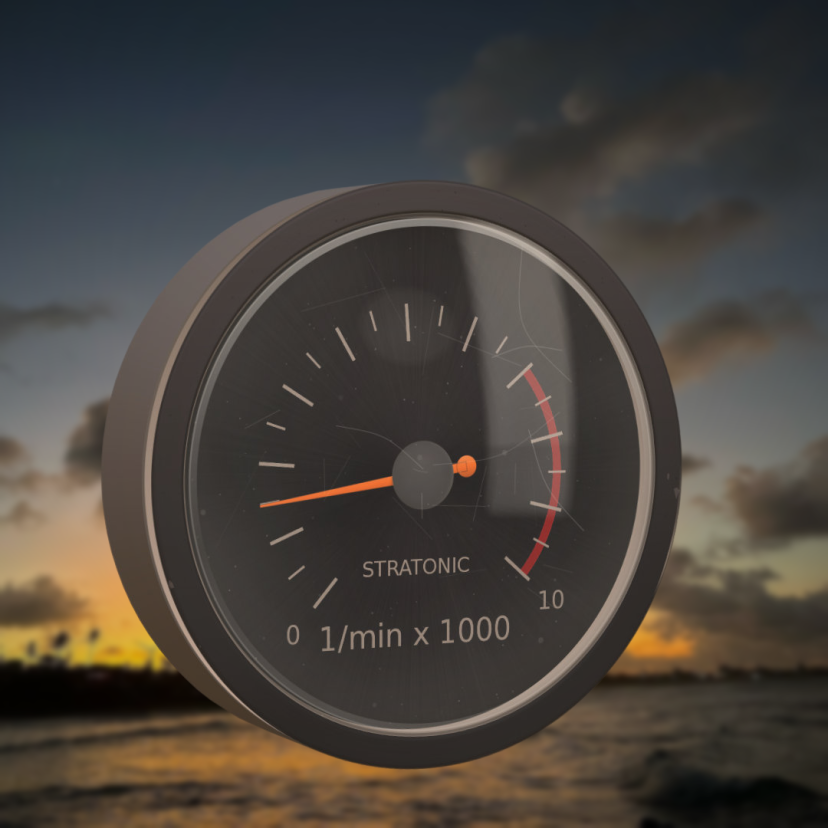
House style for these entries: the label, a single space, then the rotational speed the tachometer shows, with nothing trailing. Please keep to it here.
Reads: 1500 rpm
